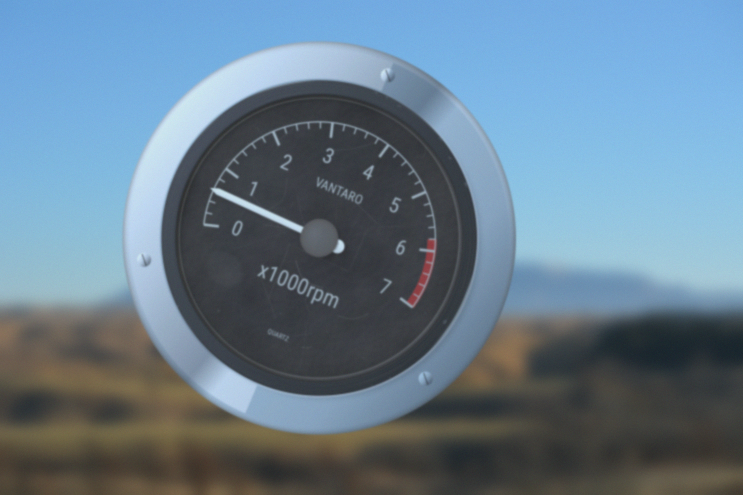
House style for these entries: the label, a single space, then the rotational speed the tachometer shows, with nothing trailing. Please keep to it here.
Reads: 600 rpm
